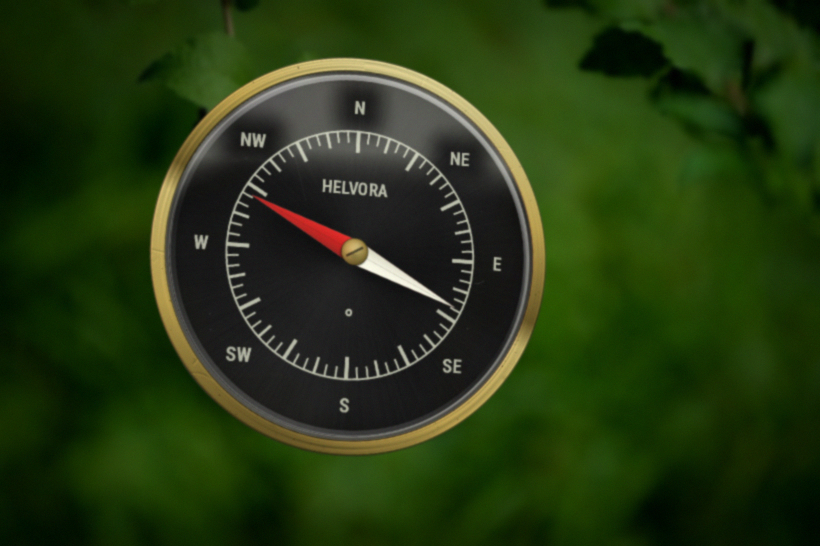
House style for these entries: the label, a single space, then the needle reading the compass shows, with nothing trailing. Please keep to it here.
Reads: 295 °
